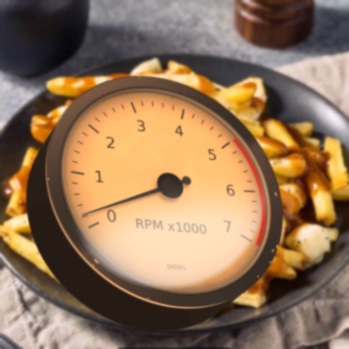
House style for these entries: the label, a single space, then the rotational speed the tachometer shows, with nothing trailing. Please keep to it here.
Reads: 200 rpm
